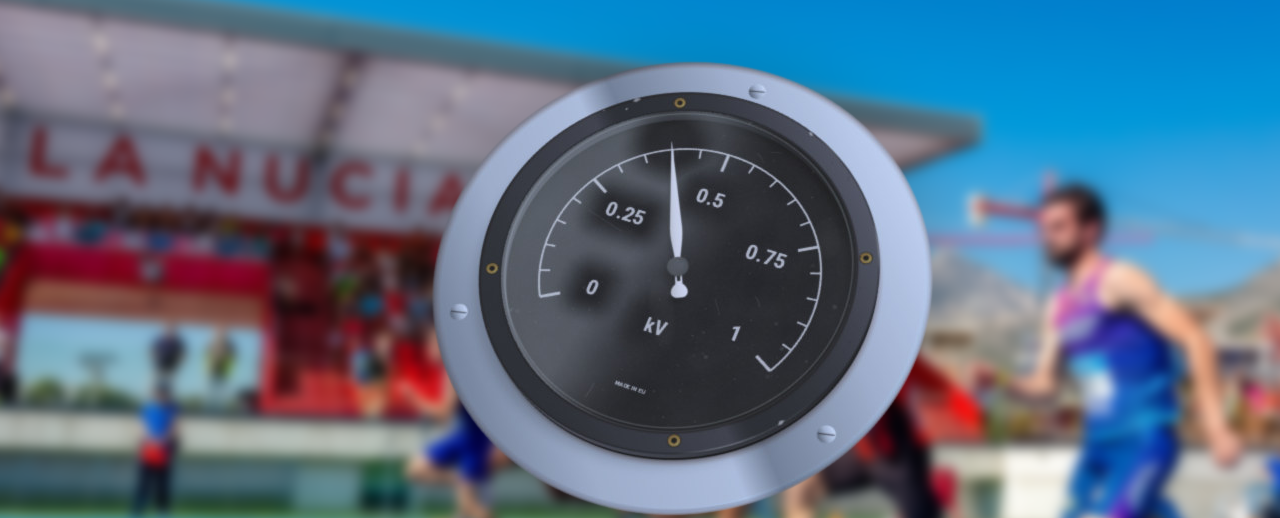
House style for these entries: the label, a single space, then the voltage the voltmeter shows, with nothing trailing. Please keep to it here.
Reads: 0.4 kV
